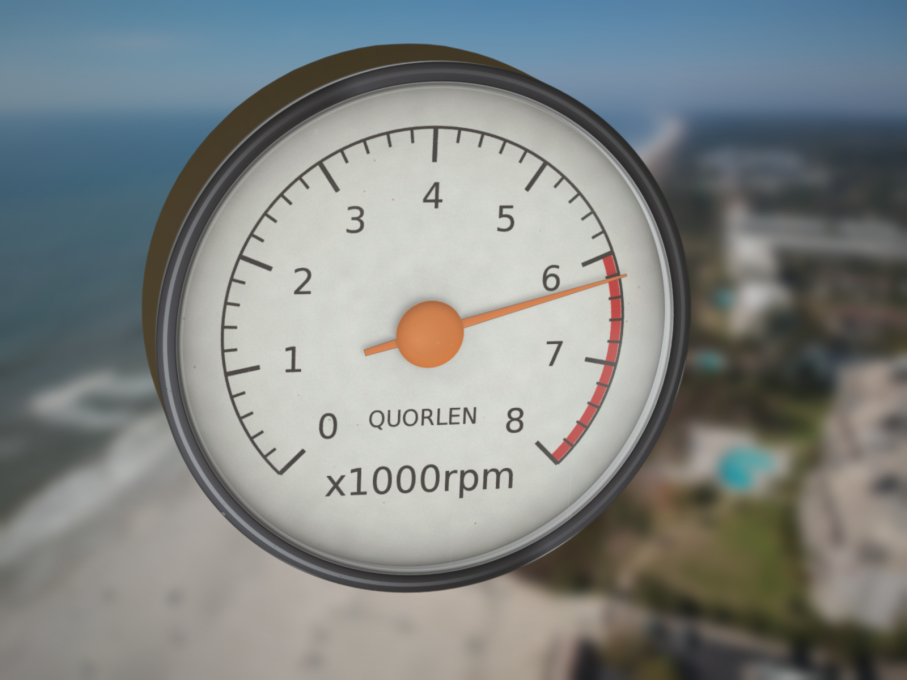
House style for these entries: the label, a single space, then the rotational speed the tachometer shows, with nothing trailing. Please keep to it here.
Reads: 6200 rpm
